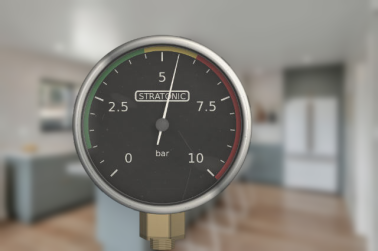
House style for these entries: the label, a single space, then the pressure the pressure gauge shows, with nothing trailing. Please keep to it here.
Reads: 5.5 bar
